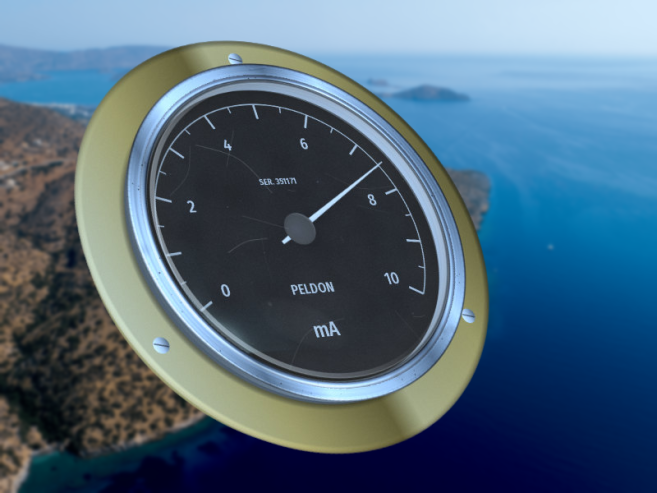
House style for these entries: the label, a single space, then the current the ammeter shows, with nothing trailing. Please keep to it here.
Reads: 7.5 mA
